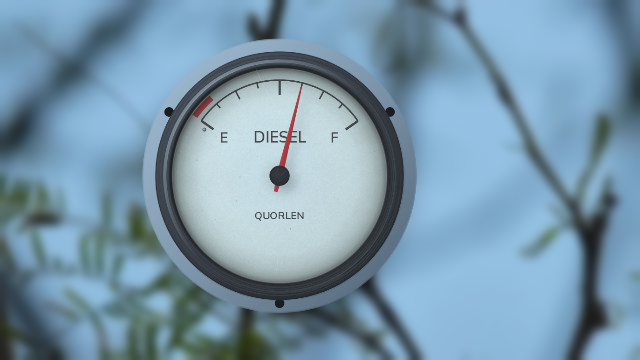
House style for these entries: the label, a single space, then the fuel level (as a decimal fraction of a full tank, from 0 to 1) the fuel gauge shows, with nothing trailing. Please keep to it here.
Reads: 0.625
